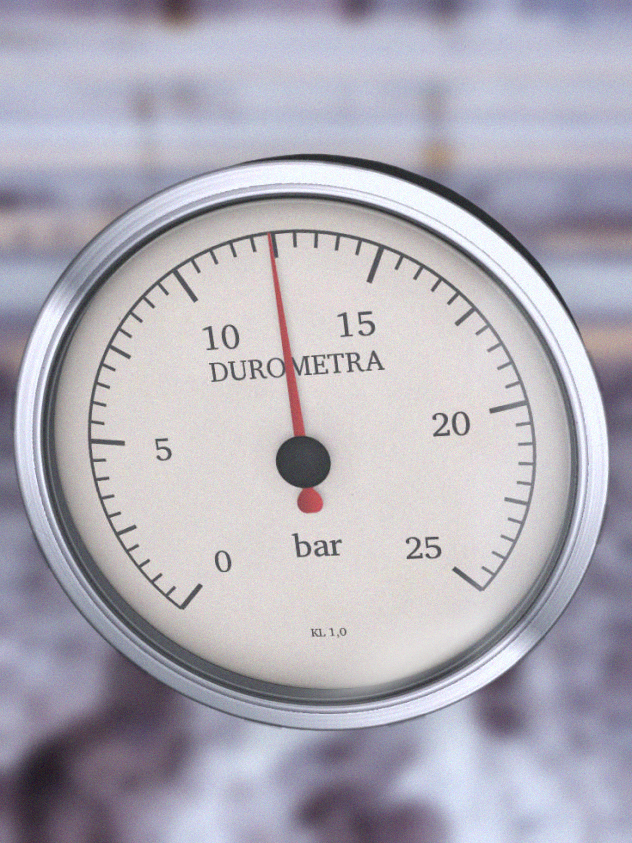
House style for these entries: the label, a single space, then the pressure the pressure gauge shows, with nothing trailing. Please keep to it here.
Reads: 12.5 bar
